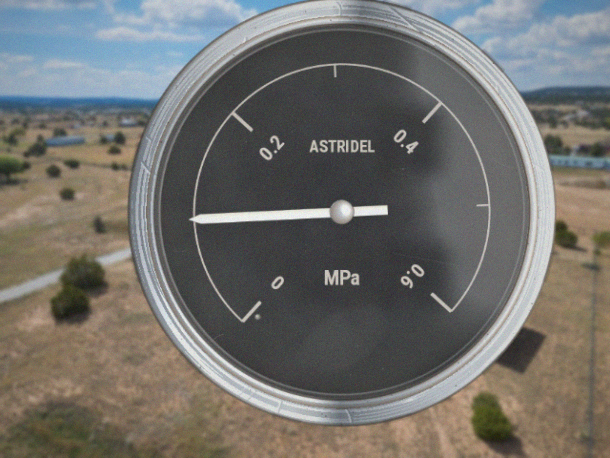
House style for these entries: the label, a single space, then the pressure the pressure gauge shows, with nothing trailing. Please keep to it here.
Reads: 0.1 MPa
